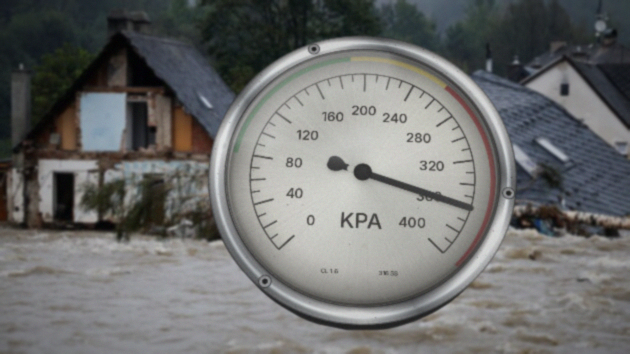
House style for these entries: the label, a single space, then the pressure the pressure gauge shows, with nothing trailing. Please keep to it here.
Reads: 360 kPa
